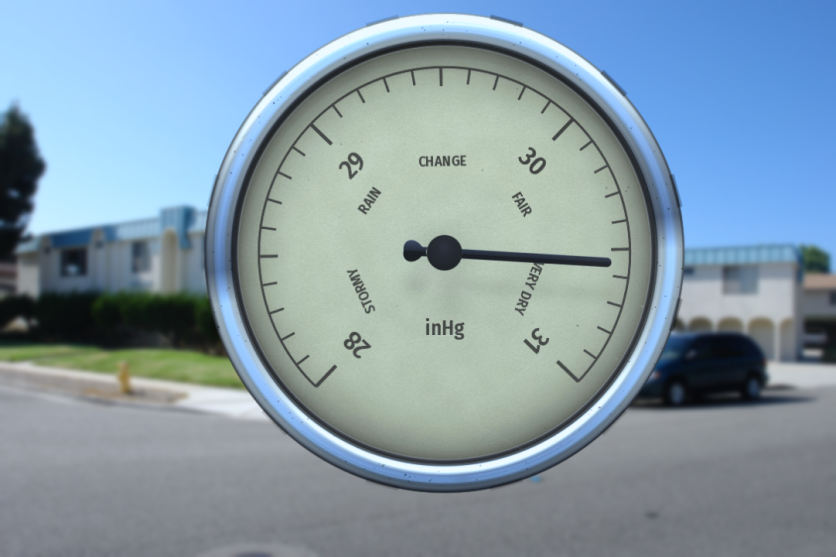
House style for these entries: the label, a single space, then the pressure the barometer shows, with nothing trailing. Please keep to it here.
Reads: 30.55 inHg
